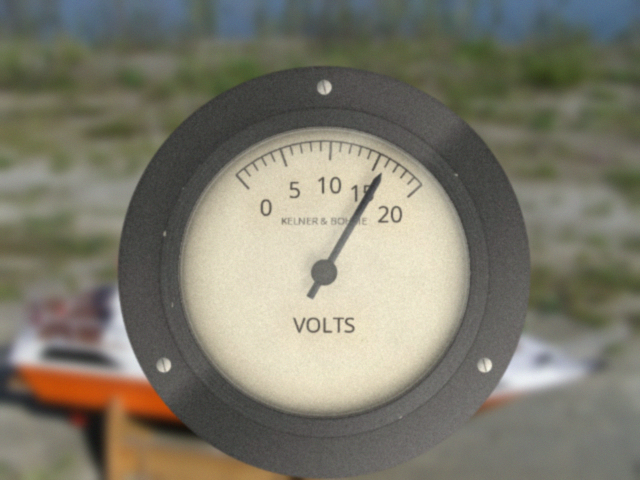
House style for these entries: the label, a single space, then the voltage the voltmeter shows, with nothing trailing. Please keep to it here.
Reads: 16 V
